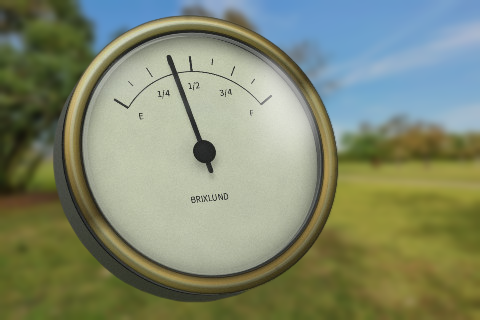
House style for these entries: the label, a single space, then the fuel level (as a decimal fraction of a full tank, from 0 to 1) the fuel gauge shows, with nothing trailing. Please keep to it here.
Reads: 0.375
